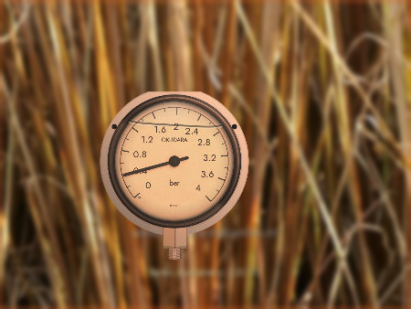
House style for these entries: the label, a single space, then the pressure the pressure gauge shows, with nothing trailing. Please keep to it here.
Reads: 0.4 bar
